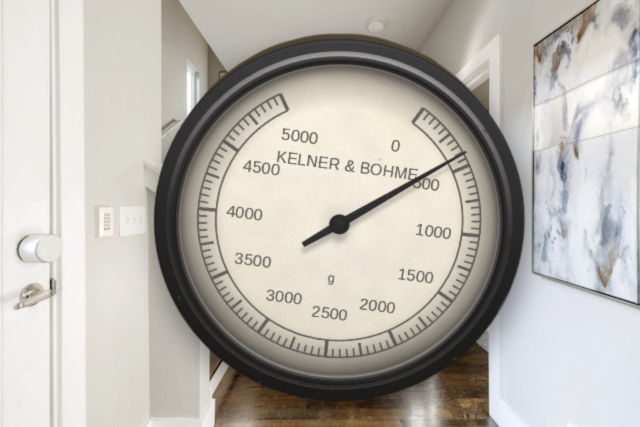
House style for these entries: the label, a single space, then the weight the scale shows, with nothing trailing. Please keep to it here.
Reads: 400 g
